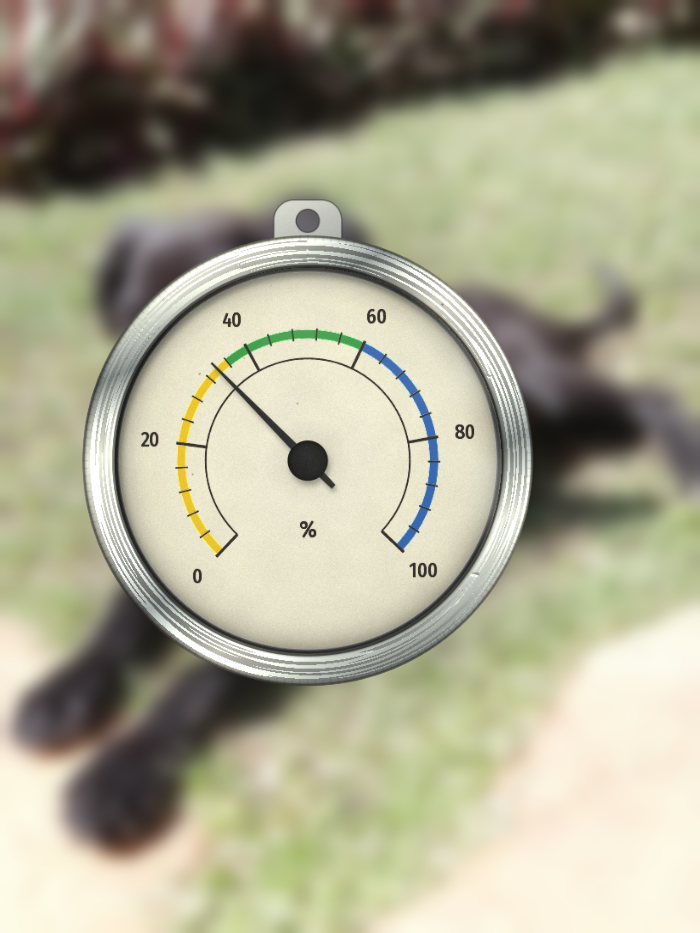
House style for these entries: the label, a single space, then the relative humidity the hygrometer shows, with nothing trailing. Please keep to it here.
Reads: 34 %
